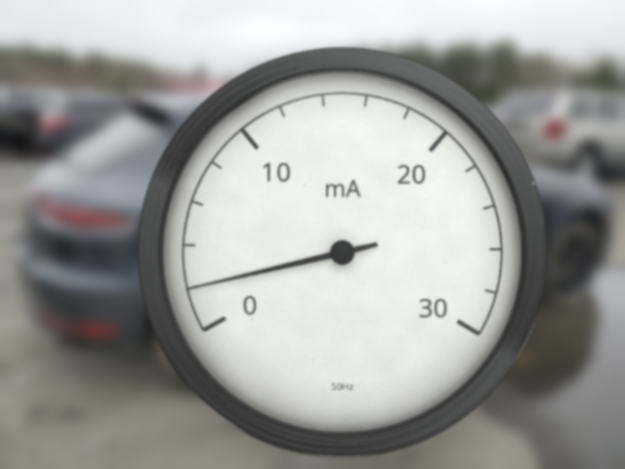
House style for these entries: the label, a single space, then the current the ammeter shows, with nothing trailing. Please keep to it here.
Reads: 2 mA
